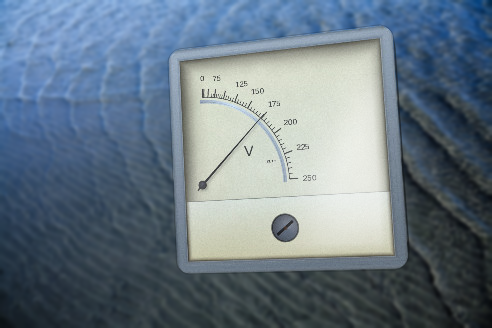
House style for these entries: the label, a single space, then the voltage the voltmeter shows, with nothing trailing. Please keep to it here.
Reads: 175 V
